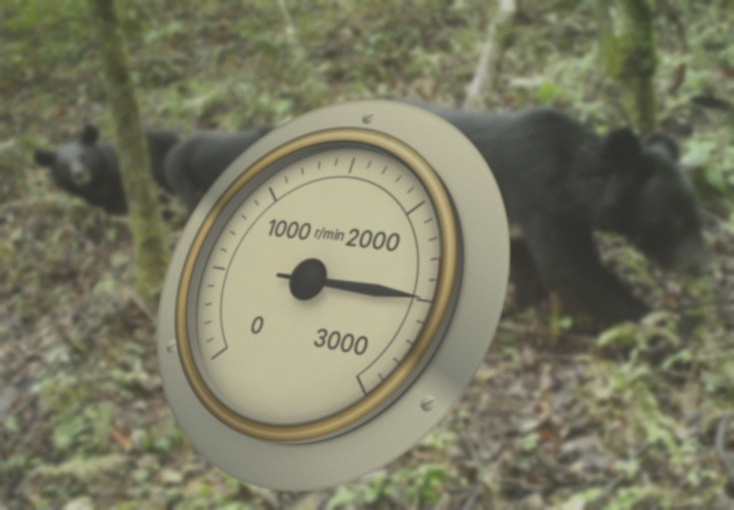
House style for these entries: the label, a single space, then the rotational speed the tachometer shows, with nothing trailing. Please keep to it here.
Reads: 2500 rpm
